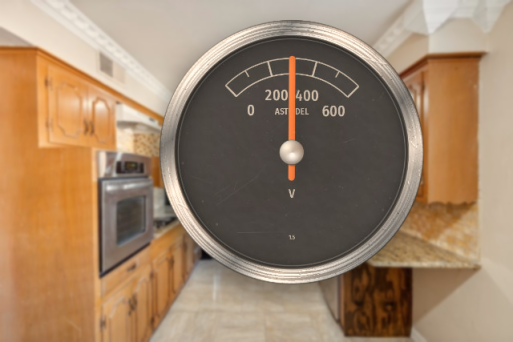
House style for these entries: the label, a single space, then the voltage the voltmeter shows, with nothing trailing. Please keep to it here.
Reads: 300 V
